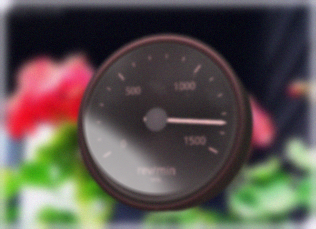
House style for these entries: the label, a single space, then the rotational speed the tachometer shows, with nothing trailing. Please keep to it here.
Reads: 1350 rpm
